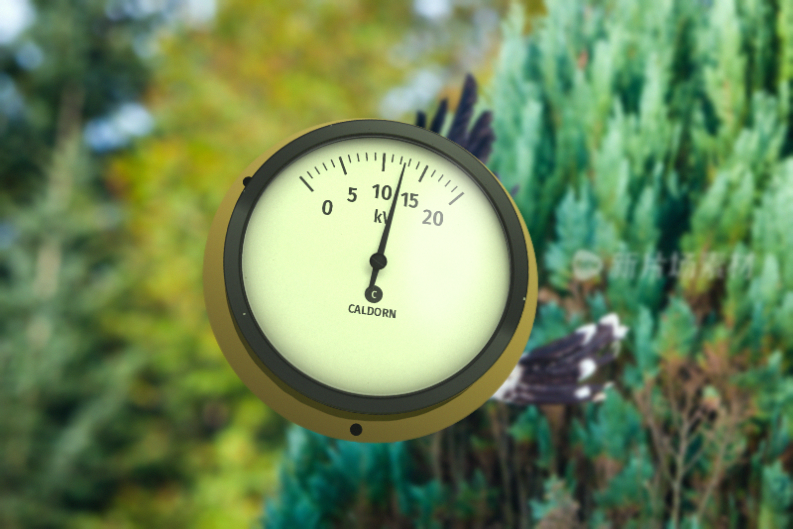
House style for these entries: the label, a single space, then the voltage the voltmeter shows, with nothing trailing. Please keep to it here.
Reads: 12.5 kV
